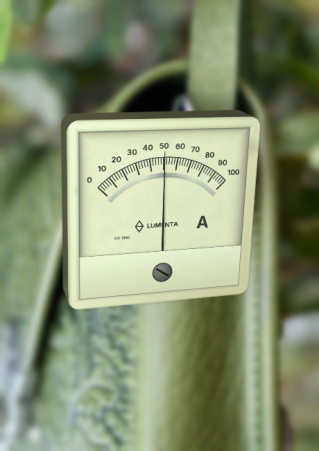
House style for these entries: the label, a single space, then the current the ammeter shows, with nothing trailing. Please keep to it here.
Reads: 50 A
